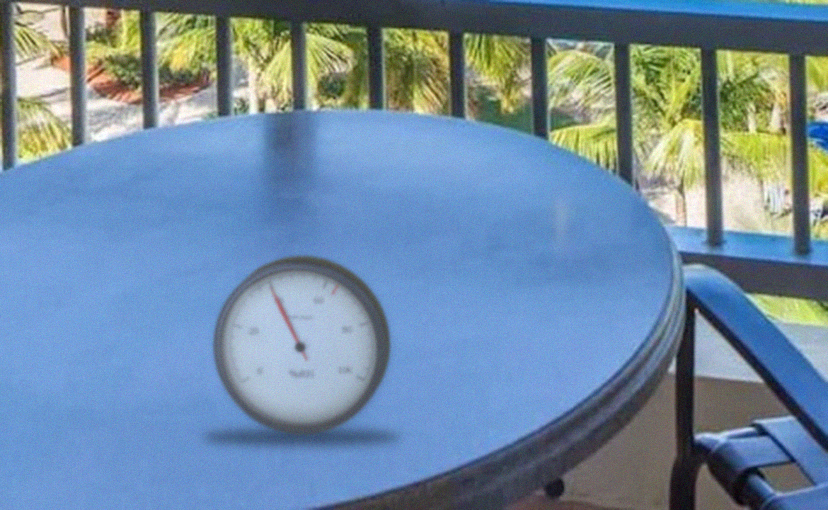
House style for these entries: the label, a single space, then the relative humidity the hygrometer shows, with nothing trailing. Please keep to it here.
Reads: 40 %
